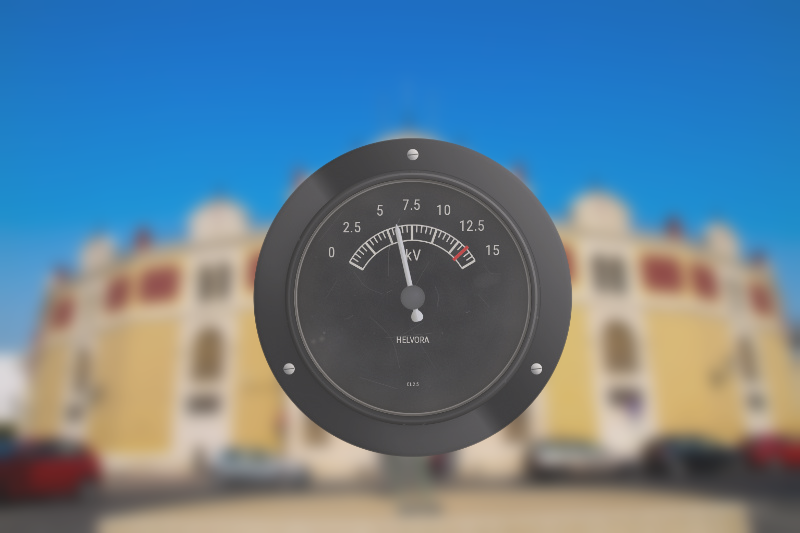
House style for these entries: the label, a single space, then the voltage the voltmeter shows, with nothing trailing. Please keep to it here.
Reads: 6 kV
